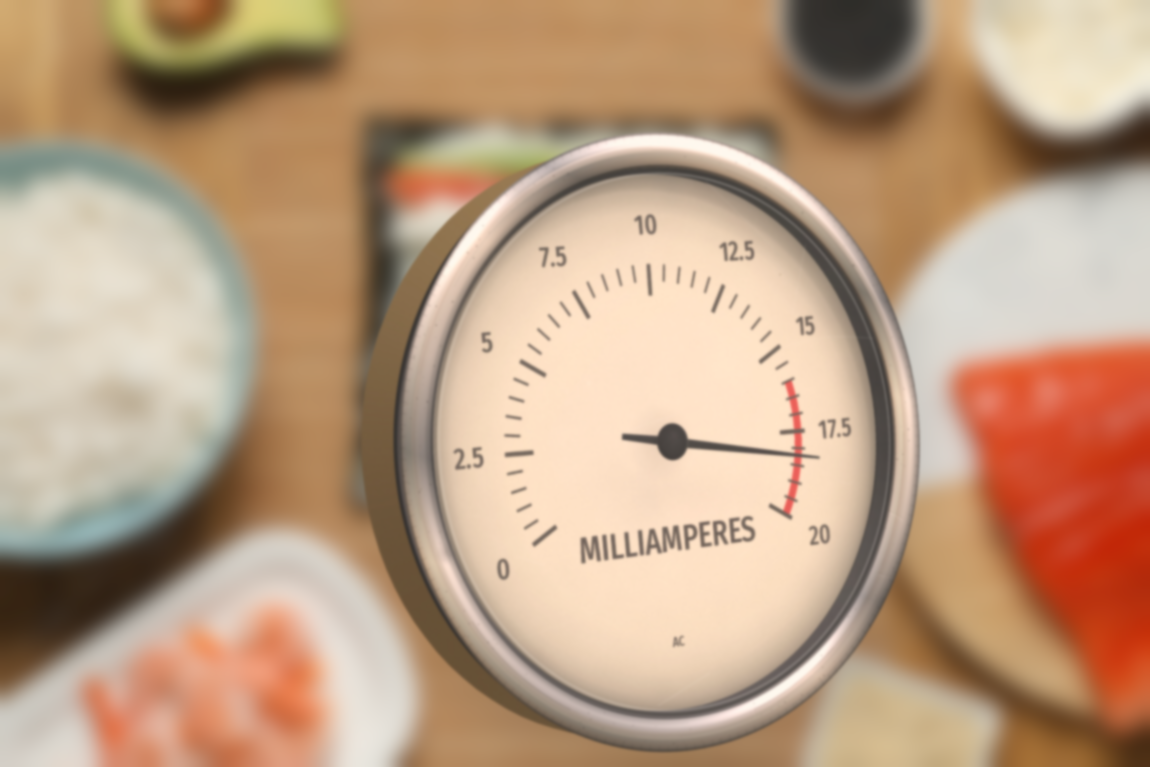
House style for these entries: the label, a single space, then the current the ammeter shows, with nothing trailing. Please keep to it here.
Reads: 18.25 mA
